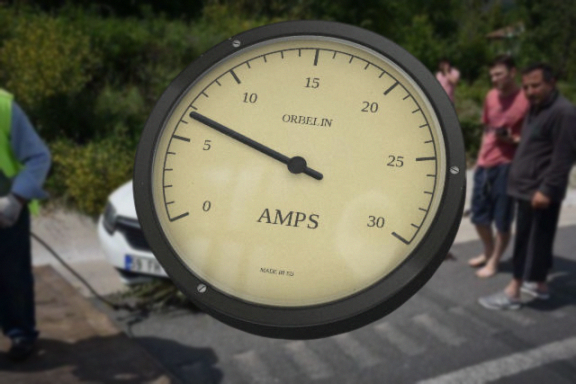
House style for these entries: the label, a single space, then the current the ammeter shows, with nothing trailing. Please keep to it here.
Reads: 6.5 A
